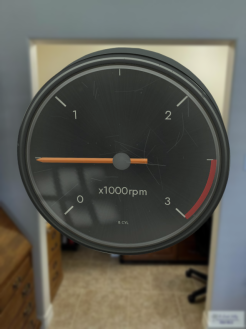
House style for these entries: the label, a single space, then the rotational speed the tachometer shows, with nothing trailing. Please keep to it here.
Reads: 500 rpm
